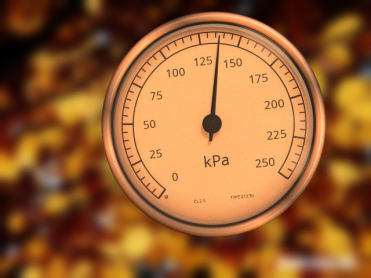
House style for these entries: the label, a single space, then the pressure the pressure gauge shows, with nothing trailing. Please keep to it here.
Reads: 137.5 kPa
